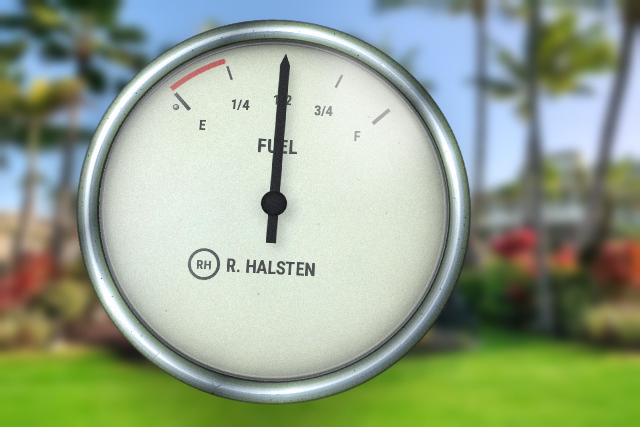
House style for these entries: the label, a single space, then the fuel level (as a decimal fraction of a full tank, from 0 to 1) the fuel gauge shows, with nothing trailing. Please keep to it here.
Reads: 0.5
